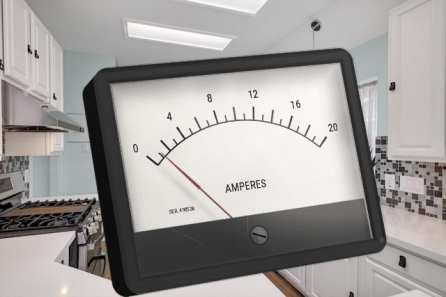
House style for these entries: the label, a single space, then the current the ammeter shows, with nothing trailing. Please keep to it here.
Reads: 1 A
